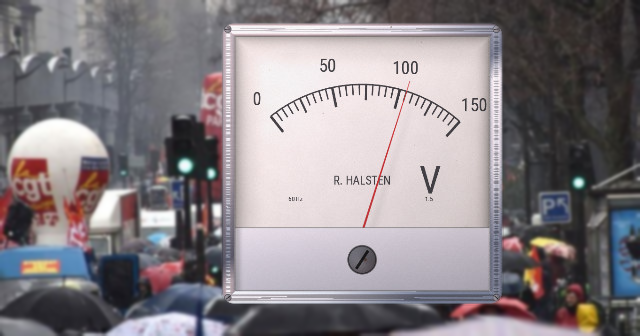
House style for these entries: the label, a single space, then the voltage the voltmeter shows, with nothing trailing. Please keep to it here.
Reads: 105 V
